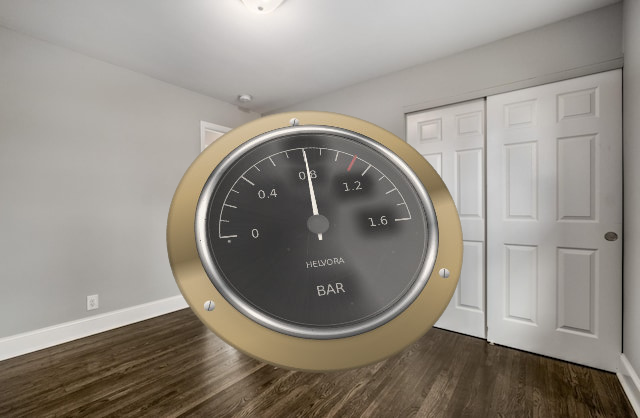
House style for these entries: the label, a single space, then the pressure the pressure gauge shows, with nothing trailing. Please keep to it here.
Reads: 0.8 bar
